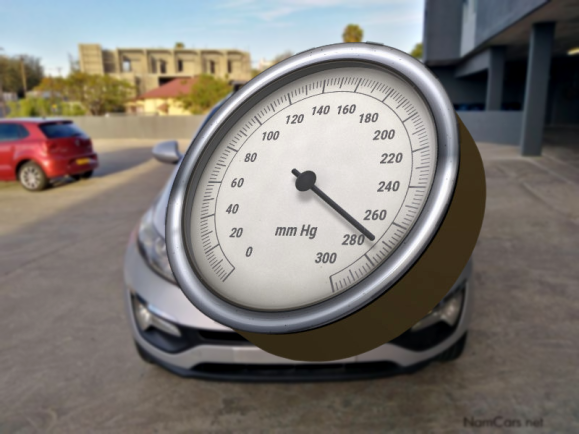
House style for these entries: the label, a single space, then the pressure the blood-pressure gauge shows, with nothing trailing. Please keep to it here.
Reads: 272 mmHg
